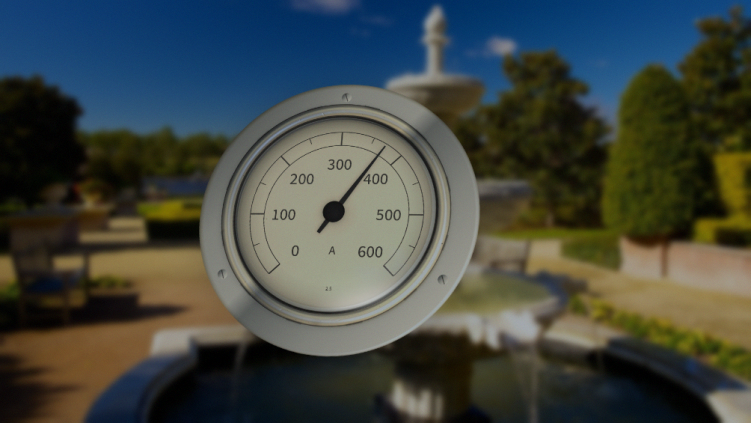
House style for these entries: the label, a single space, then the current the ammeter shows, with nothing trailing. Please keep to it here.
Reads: 375 A
